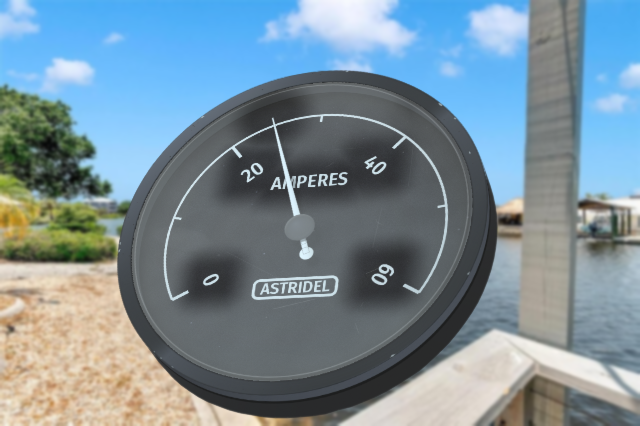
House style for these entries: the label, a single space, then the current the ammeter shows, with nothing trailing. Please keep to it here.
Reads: 25 A
